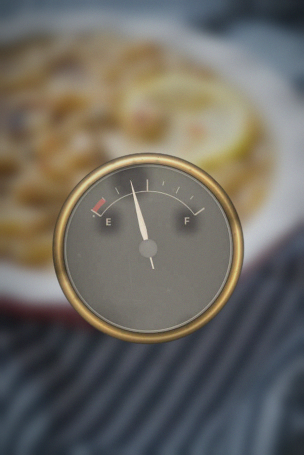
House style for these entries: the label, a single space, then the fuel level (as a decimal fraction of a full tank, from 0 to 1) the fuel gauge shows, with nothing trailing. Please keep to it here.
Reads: 0.375
